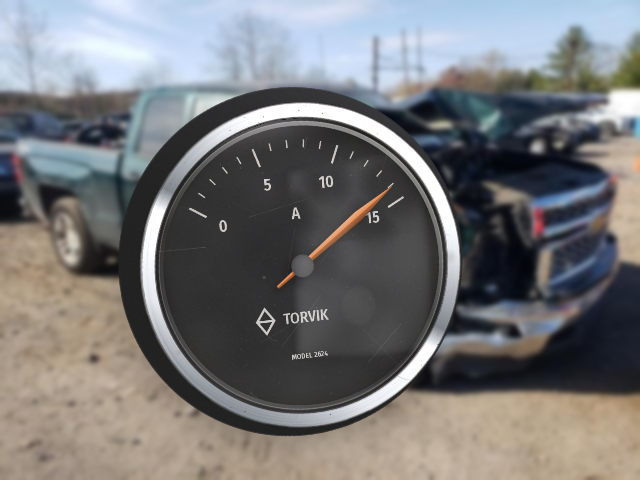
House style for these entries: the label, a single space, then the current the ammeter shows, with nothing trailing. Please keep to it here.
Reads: 14 A
